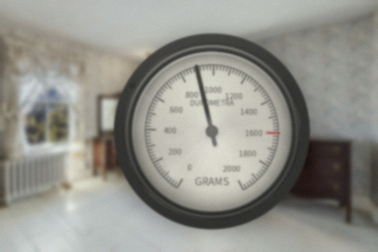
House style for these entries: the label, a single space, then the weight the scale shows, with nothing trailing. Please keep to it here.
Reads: 900 g
